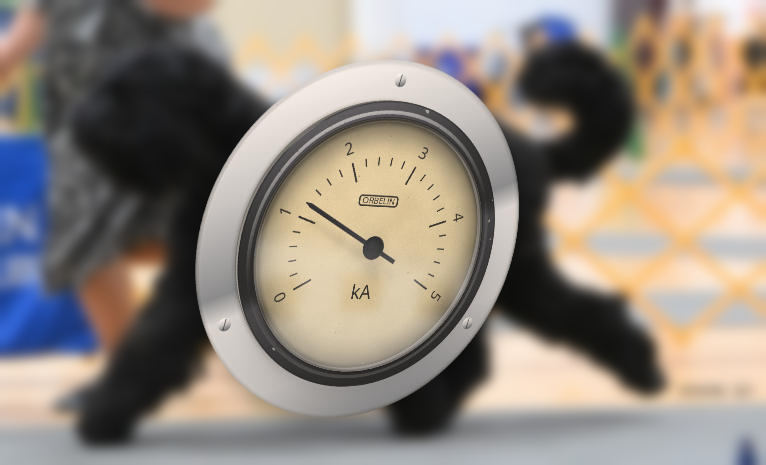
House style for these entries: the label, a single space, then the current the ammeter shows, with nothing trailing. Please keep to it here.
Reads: 1.2 kA
